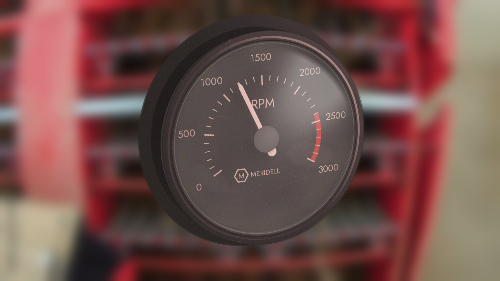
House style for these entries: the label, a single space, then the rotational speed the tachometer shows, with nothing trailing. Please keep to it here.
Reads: 1200 rpm
